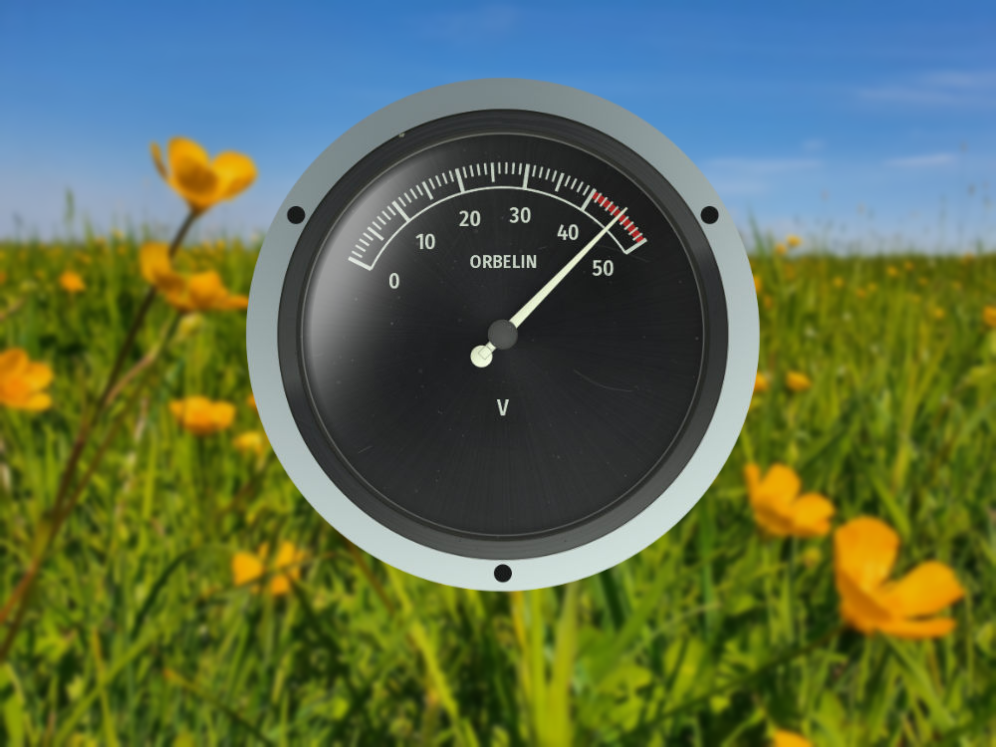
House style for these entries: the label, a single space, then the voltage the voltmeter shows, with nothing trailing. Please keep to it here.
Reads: 45 V
